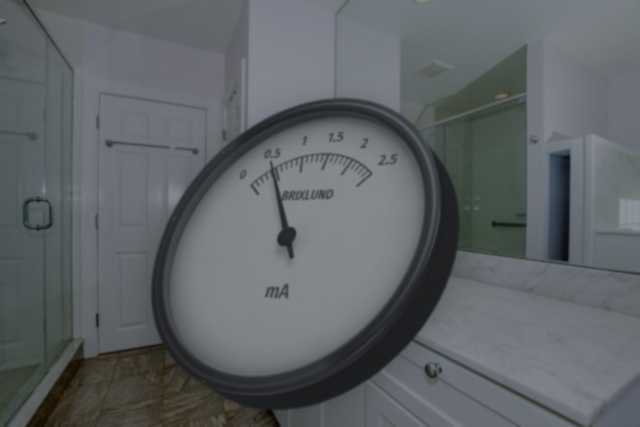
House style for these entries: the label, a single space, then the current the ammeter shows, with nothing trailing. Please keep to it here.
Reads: 0.5 mA
